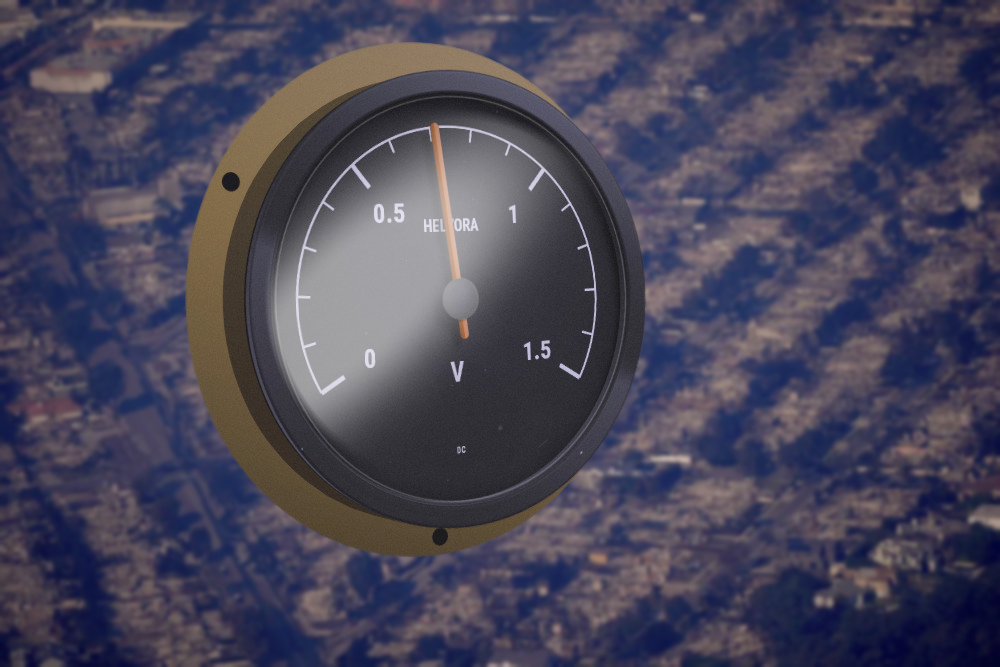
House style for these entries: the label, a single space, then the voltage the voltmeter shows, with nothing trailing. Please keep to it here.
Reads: 0.7 V
